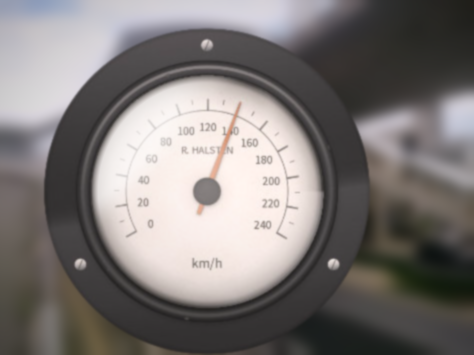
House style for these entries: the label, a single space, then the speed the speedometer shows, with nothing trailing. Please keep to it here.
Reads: 140 km/h
